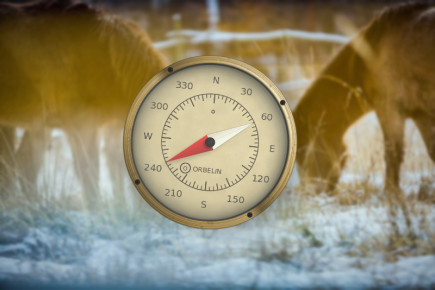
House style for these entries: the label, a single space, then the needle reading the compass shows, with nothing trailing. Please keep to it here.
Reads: 240 °
